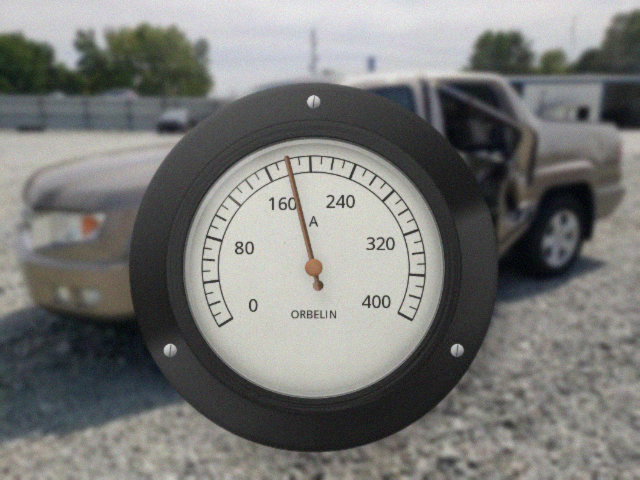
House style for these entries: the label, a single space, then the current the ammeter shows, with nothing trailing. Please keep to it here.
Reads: 180 A
